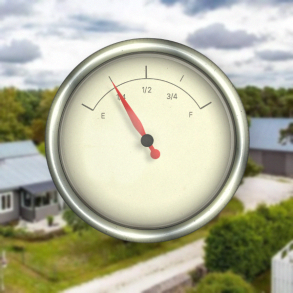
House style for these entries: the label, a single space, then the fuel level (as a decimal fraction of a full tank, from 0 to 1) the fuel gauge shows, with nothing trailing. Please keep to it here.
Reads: 0.25
